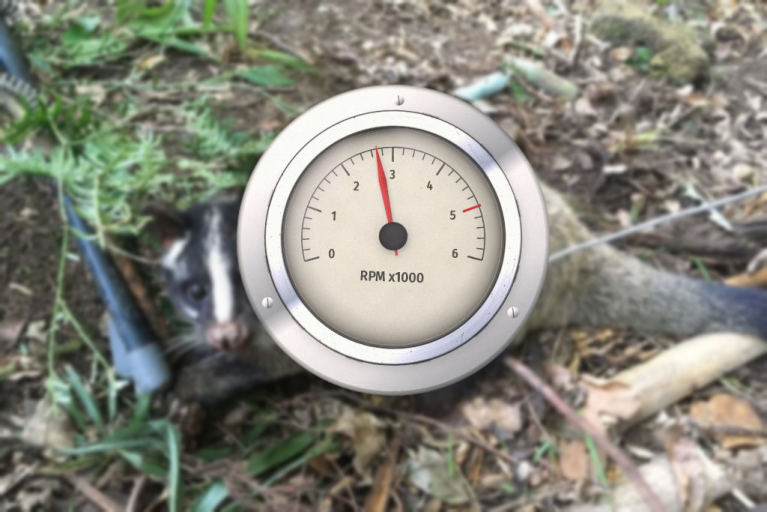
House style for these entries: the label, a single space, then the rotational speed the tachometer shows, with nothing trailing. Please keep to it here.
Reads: 2700 rpm
